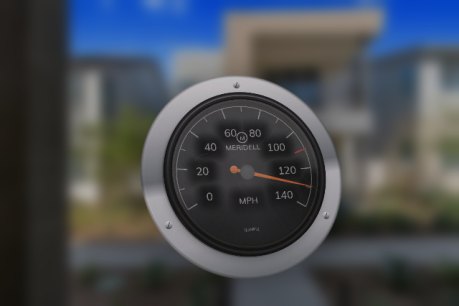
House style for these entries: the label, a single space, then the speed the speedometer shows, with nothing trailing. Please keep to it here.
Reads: 130 mph
